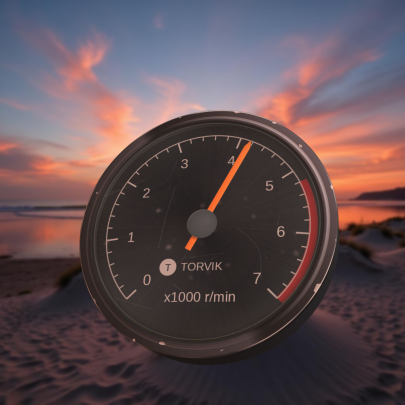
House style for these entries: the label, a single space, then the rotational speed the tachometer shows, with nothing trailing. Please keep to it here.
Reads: 4200 rpm
